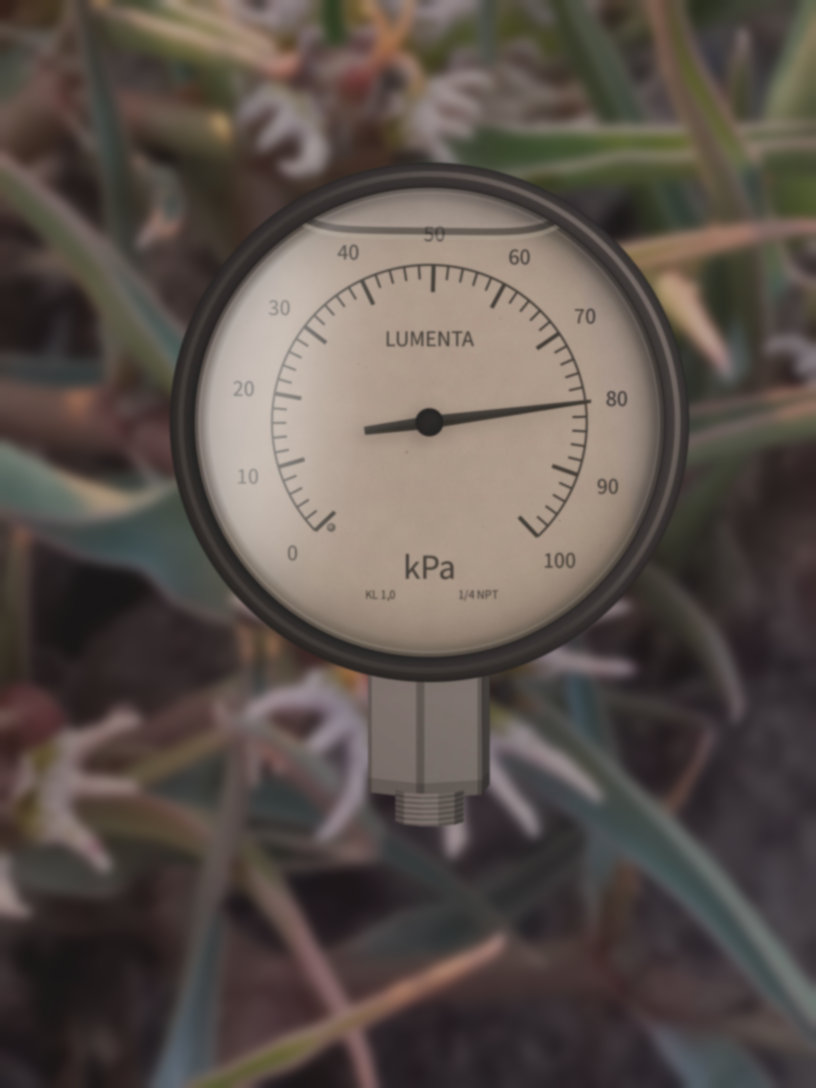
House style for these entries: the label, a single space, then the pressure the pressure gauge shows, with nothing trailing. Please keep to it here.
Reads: 80 kPa
